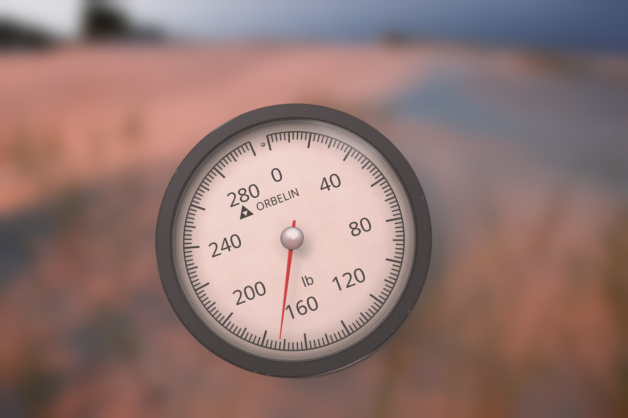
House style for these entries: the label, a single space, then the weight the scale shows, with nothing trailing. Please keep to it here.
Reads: 172 lb
